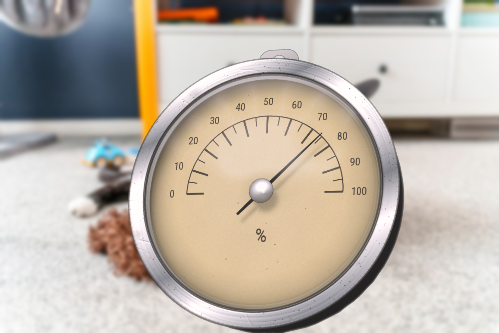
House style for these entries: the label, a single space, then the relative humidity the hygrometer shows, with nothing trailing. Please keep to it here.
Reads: 75 %
